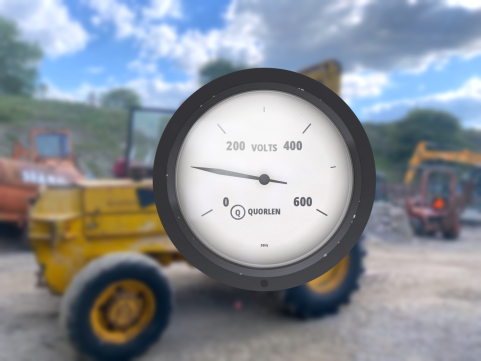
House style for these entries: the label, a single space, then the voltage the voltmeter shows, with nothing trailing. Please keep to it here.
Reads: 100 V
